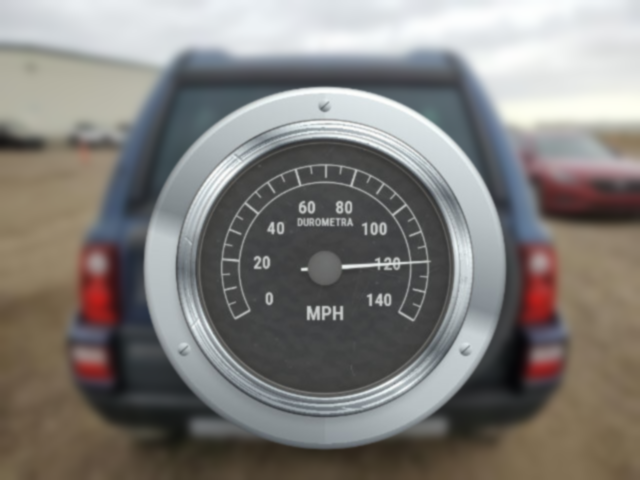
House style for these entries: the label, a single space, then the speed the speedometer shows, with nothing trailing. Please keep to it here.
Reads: 120 mph
